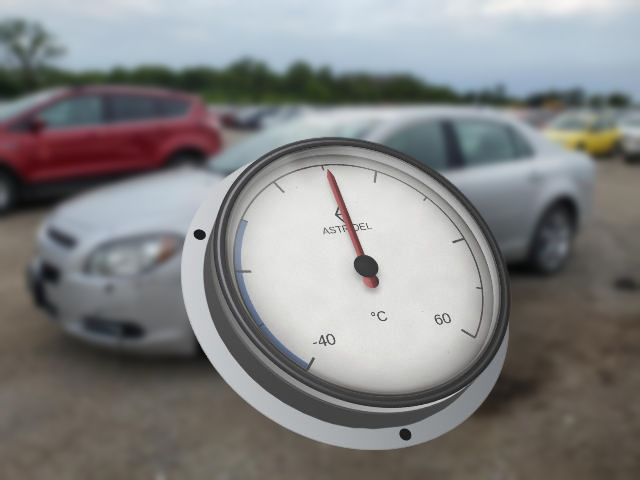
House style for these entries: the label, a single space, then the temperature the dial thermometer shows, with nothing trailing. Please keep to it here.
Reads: 10 °C
